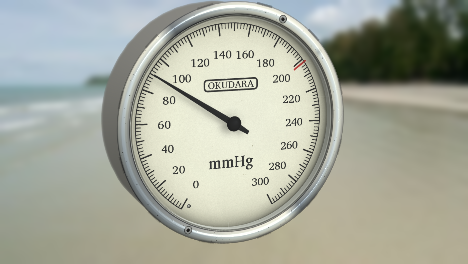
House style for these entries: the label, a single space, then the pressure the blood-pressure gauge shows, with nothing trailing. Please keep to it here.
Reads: 90 mmHg
